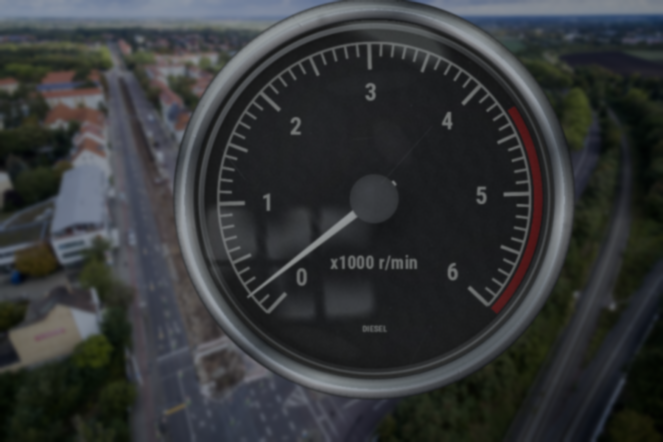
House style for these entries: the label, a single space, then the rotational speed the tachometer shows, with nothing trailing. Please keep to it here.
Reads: 200 rpm
